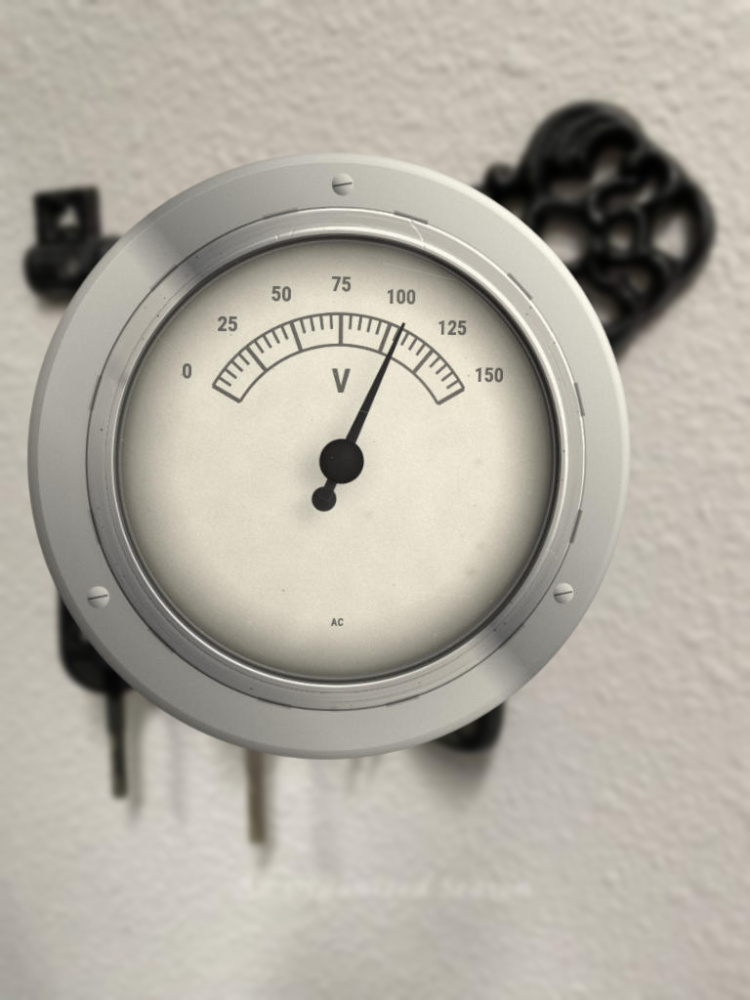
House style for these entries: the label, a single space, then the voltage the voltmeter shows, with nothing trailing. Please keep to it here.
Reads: 105 V
